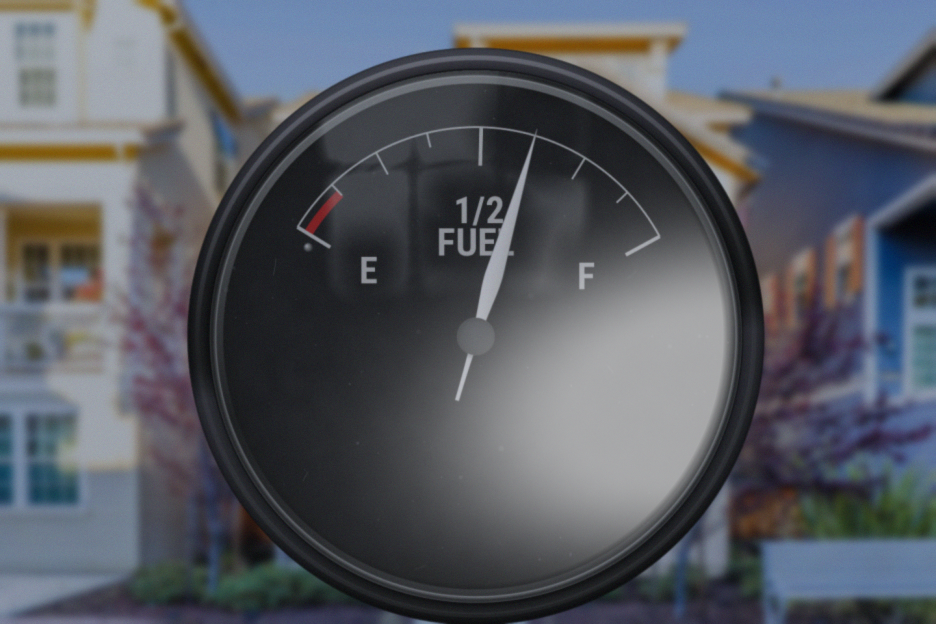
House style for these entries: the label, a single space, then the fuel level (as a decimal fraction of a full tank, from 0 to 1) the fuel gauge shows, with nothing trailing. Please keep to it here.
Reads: 0.625
